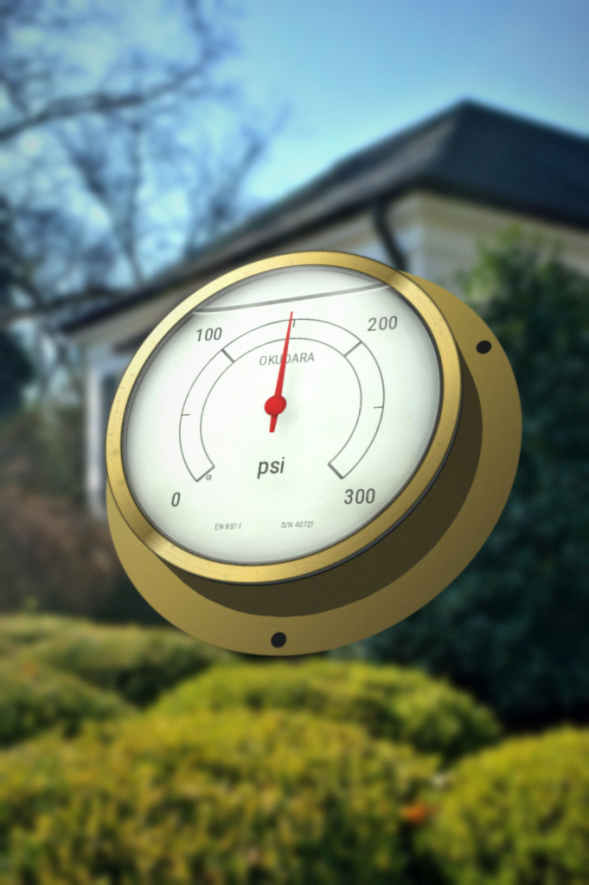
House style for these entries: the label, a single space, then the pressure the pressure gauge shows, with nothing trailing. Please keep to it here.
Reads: 150 psi
